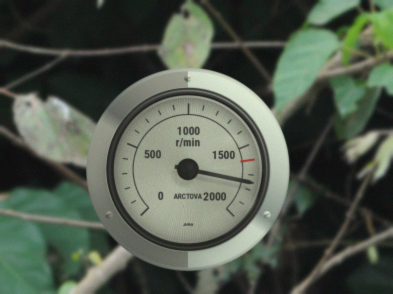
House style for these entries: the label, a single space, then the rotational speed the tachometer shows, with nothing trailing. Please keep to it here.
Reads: 1750 rpm
